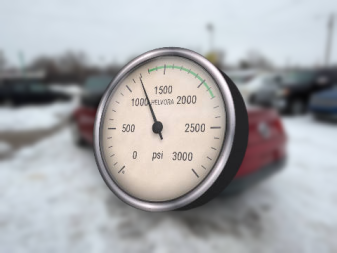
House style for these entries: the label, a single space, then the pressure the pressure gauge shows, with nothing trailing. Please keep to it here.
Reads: 1200 psi
